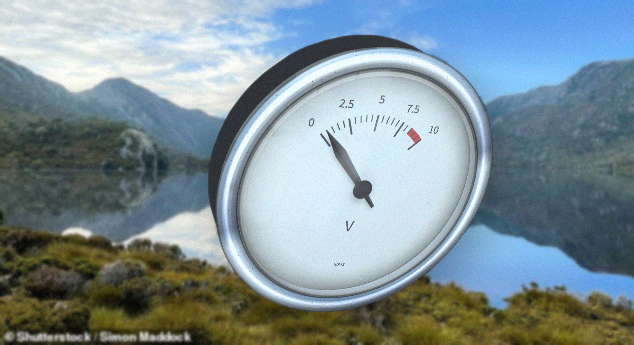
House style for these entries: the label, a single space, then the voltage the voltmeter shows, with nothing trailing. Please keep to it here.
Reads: 0.5 V
